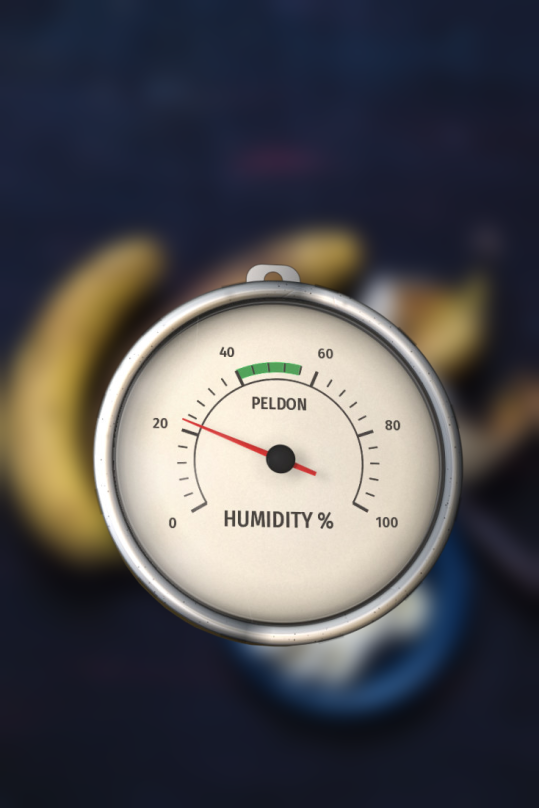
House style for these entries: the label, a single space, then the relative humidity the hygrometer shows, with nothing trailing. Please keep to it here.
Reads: 22 %
